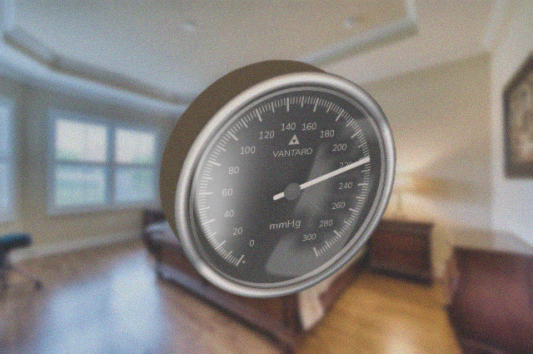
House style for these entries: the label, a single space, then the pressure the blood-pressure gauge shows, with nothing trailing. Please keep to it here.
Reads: 220 mmHg
